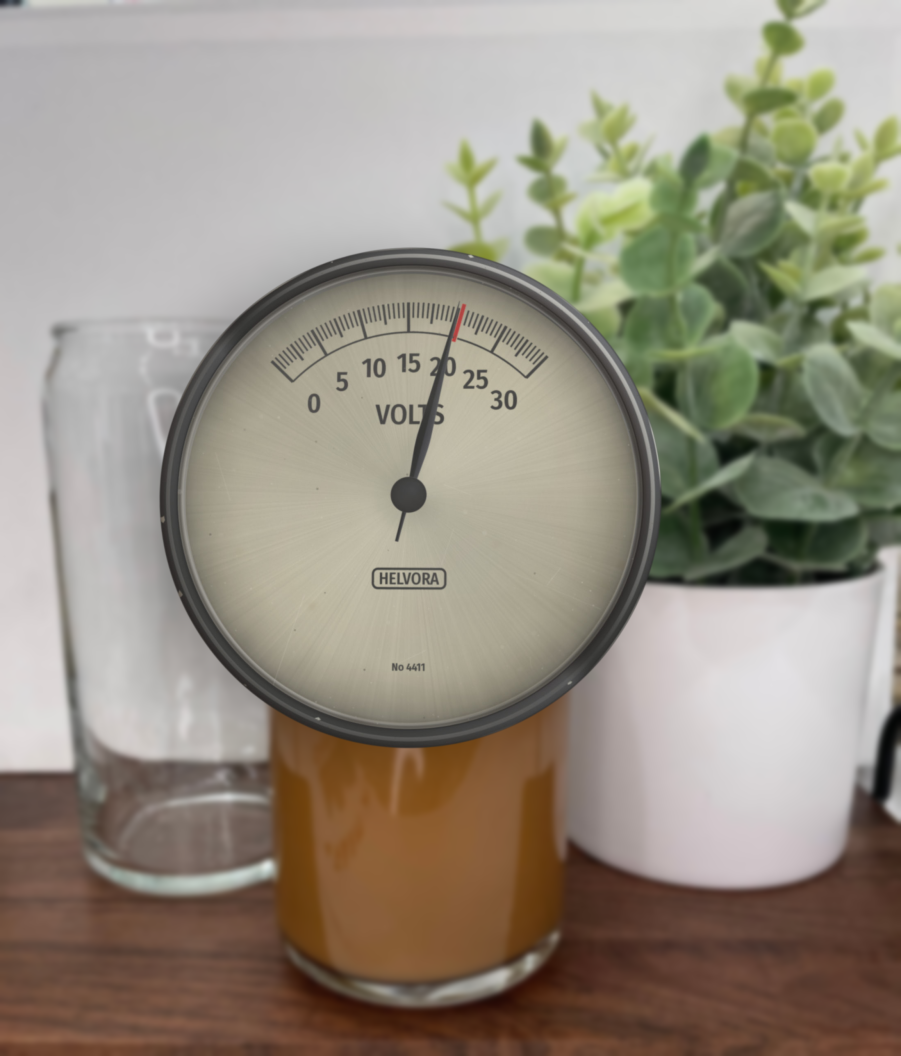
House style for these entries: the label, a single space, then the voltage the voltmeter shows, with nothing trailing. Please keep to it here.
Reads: 20 V
